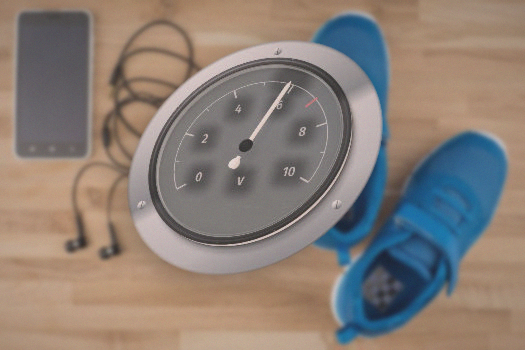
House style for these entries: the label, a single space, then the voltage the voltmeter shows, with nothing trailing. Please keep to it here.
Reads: 6 V
